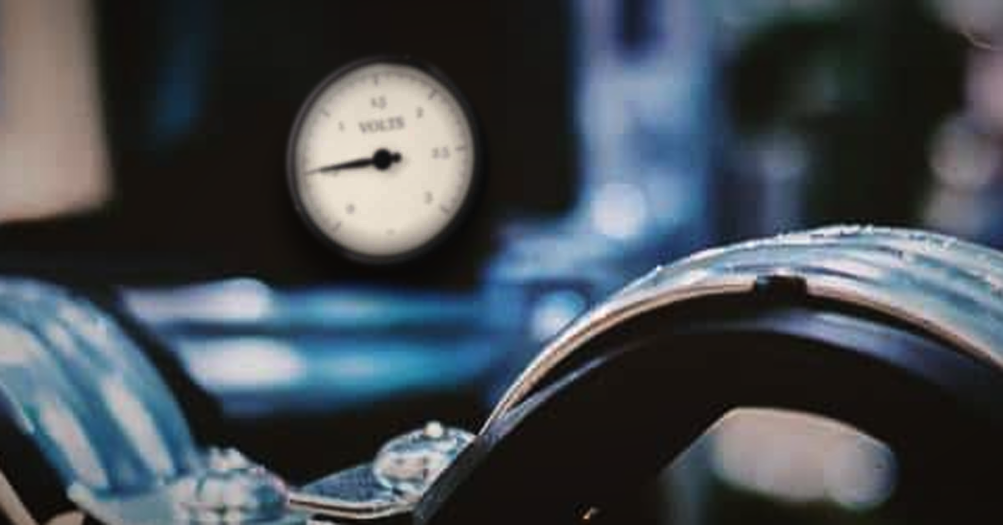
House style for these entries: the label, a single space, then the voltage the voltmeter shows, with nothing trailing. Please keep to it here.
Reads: 0.5 V
